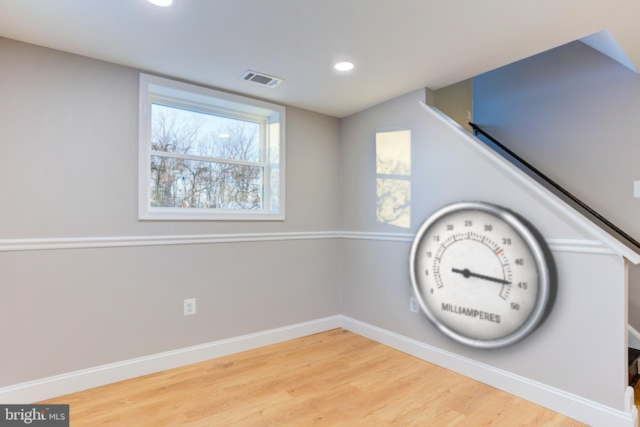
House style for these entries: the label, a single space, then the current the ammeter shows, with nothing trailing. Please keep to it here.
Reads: 45 mA
